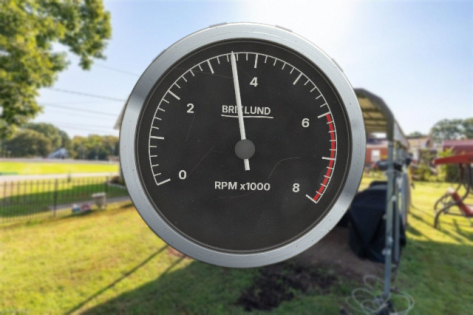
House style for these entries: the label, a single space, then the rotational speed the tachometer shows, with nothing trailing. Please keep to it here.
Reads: 3500 rpm
